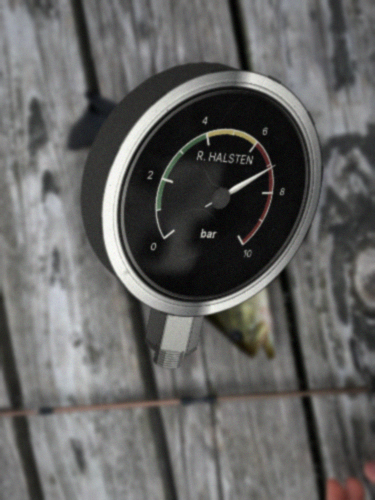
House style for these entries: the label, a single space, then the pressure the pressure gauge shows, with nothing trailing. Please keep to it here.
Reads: 7 bar
